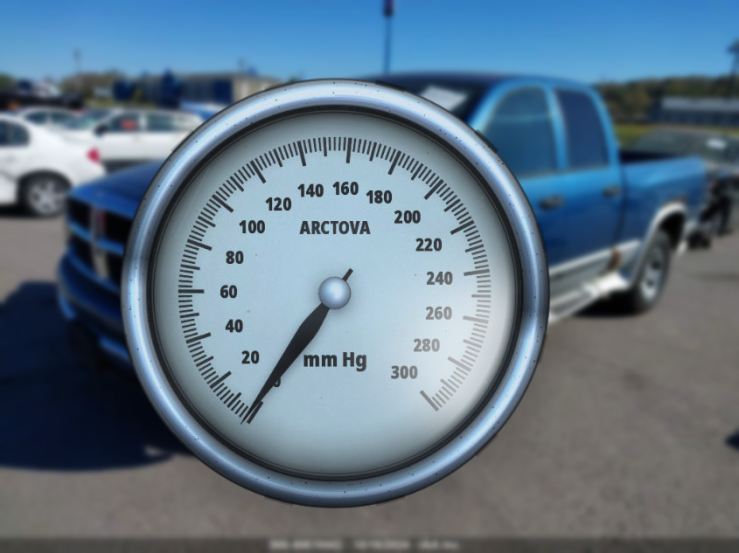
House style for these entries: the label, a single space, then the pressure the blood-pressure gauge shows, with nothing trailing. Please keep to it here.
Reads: 2 mmHg
